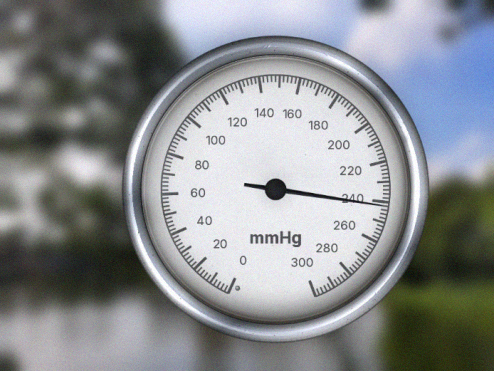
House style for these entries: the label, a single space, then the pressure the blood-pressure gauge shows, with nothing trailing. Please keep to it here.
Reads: 242 mmHg
